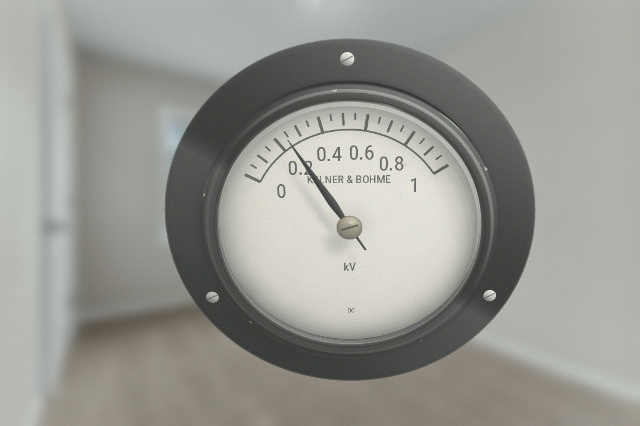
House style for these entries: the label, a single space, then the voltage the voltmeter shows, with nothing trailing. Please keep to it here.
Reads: 0.25 kV
